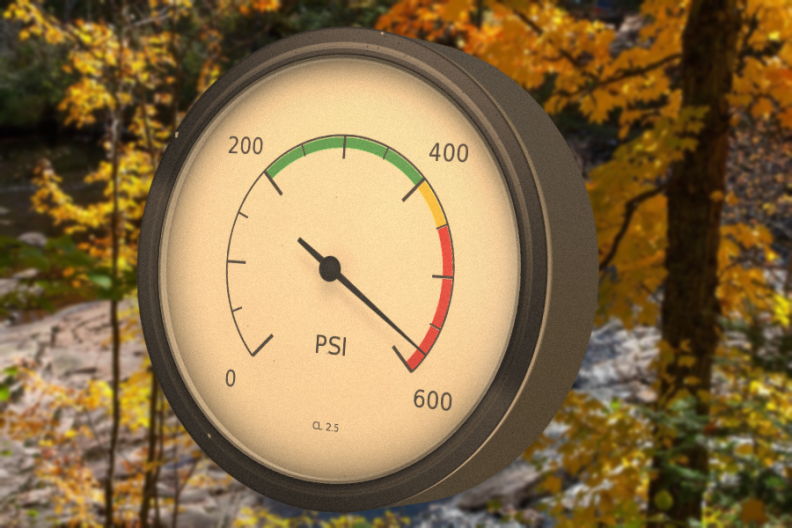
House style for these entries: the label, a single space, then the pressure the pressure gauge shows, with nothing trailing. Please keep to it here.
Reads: 575 psi
